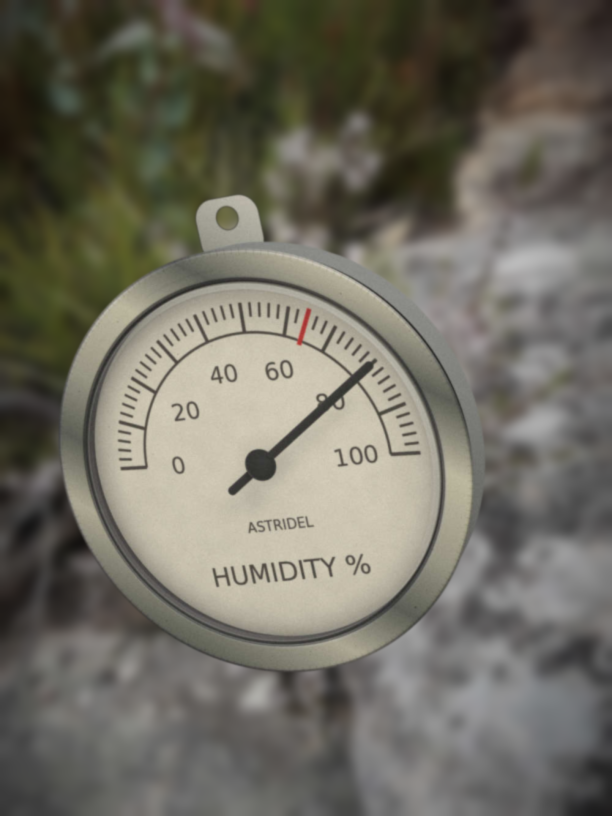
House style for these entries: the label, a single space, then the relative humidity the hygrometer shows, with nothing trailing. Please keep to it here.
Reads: 80 %
